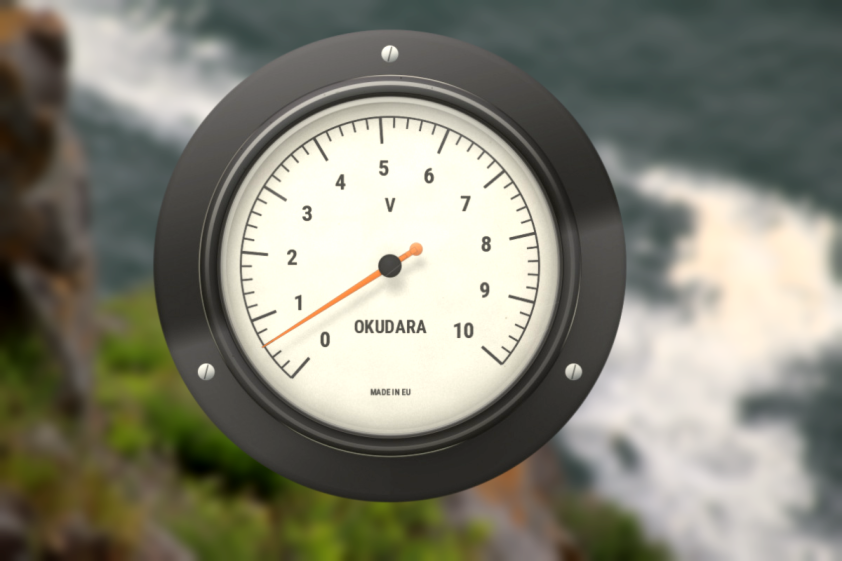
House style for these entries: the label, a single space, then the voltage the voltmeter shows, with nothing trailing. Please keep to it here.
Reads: 0.6 V
